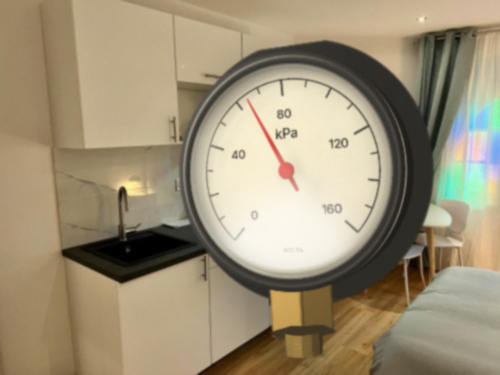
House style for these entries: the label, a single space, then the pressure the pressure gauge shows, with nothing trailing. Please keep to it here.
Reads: 65 kPa
